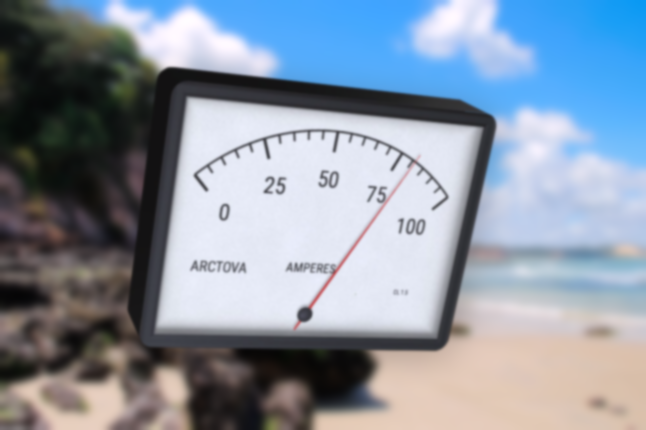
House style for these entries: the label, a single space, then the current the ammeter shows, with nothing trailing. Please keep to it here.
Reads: 80 A
